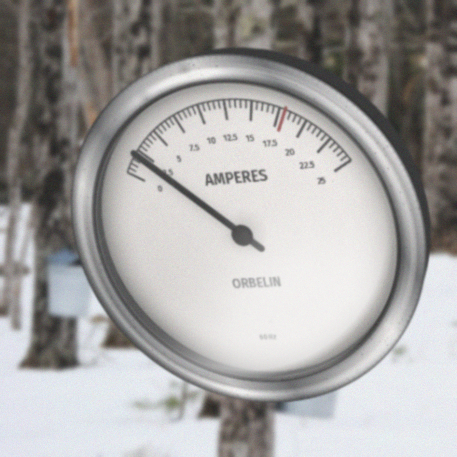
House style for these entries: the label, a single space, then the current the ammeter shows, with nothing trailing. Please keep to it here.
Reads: 2.5 A
